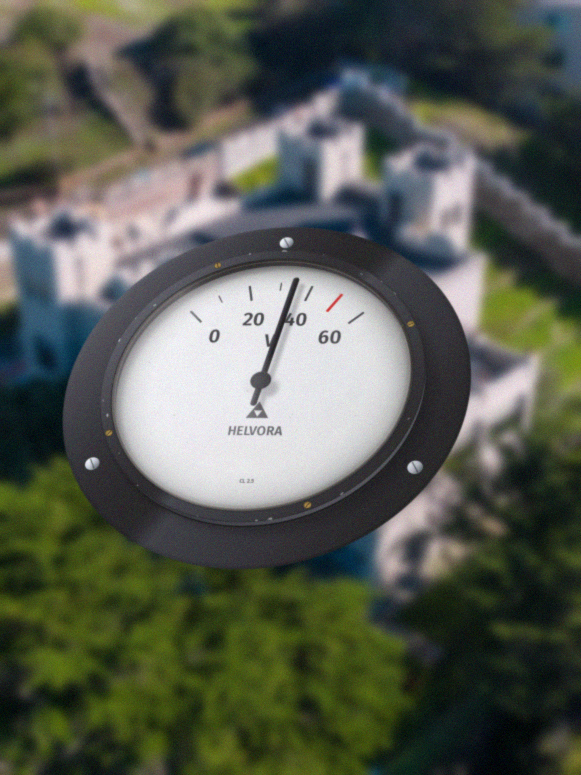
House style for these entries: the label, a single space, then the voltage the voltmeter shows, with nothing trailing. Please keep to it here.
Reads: 35 V
